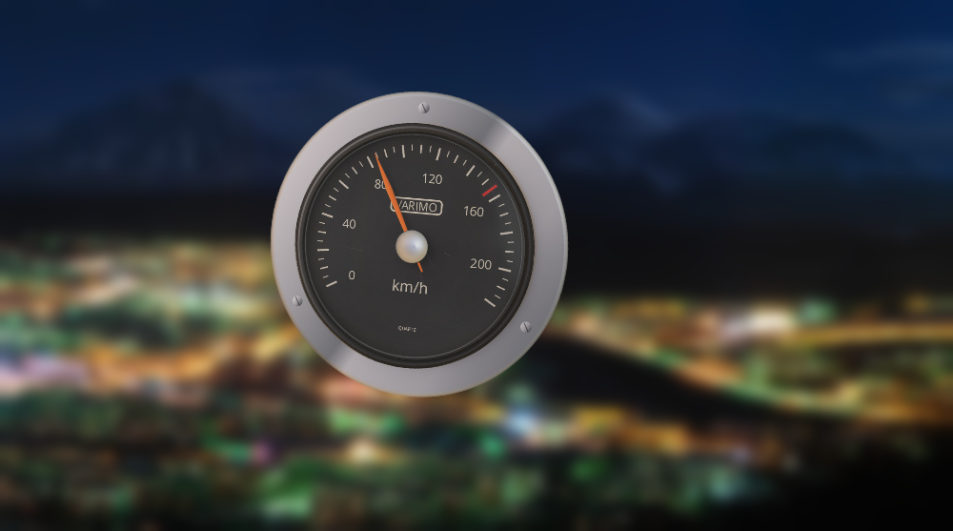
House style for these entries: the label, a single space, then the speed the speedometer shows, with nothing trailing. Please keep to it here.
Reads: 85 km/h
